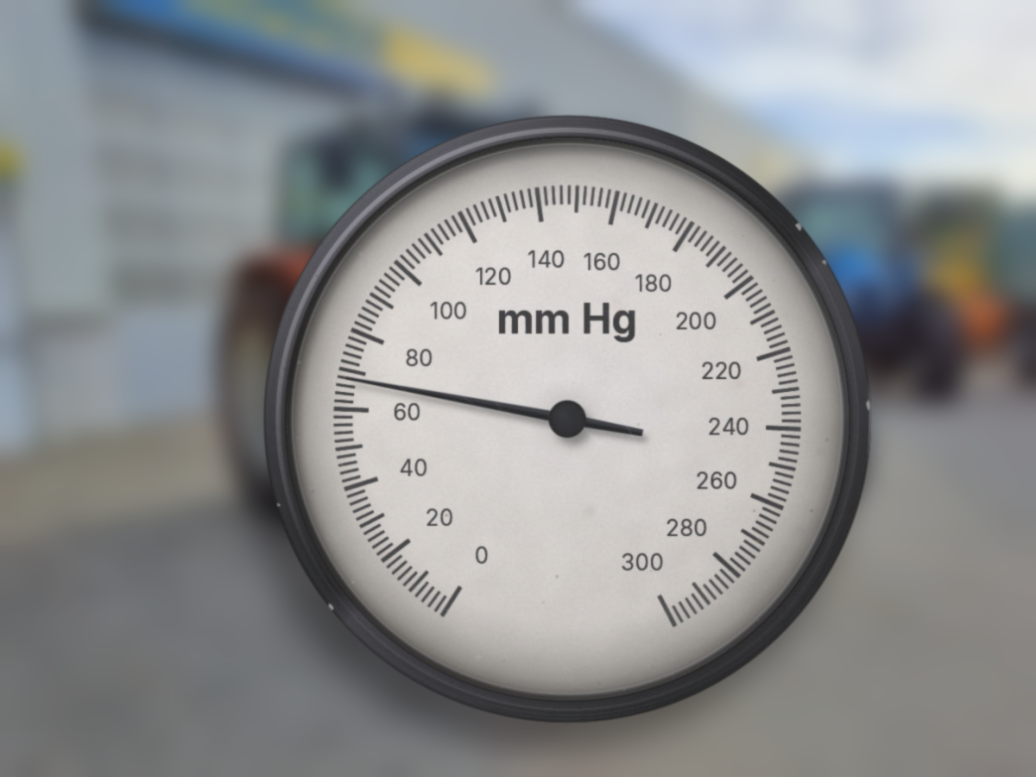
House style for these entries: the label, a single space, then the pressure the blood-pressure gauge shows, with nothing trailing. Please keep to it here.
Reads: 68 mmHg
